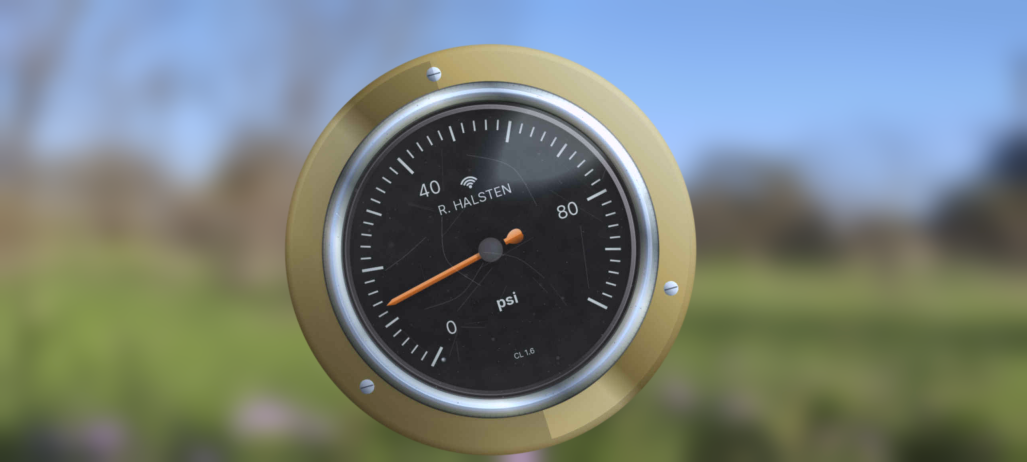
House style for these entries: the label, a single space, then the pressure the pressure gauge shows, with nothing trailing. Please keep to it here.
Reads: 13 psi
